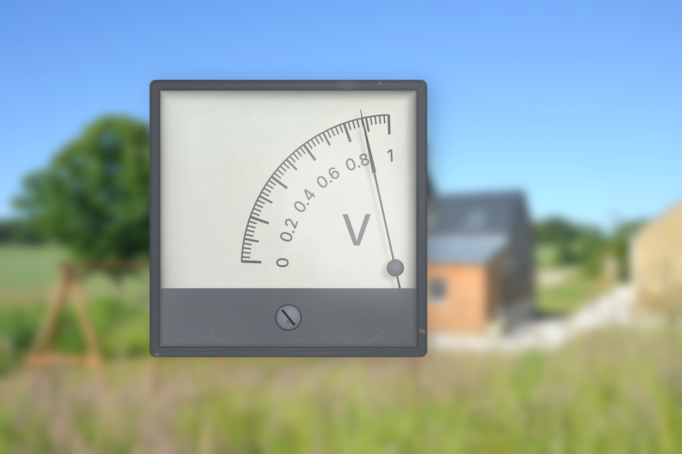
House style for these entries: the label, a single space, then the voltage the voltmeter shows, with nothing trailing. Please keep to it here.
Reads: 0.88 V
